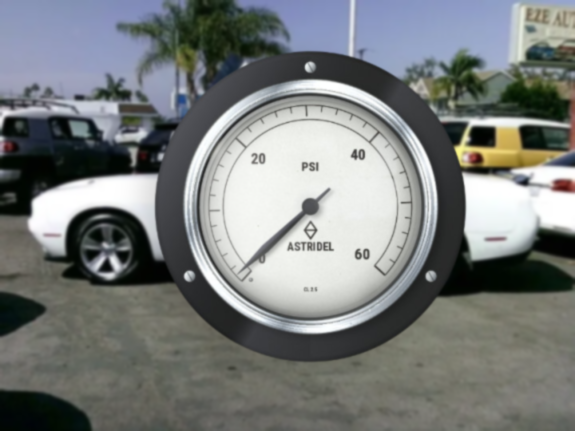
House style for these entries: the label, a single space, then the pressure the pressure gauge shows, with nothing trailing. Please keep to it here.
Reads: 1 psi
